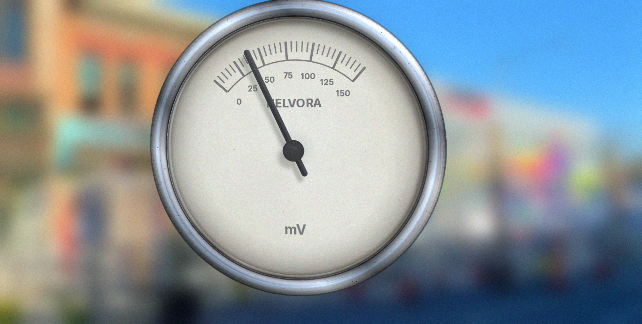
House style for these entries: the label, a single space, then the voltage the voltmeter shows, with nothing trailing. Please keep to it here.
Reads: 40 mV
